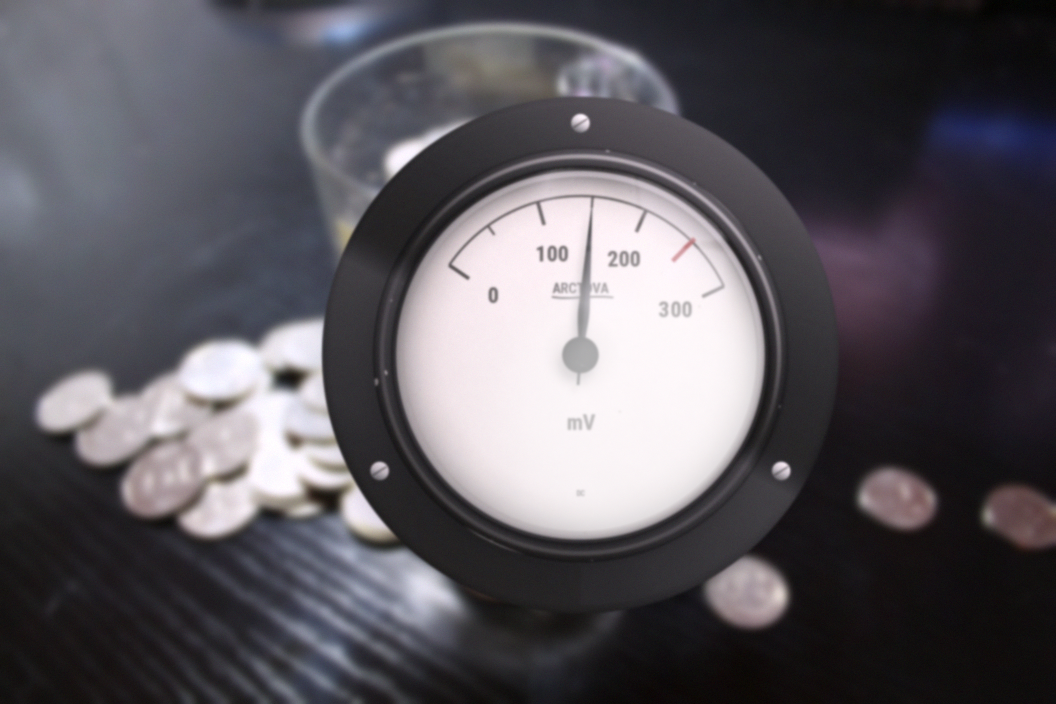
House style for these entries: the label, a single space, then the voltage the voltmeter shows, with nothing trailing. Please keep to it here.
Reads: 150 mV
